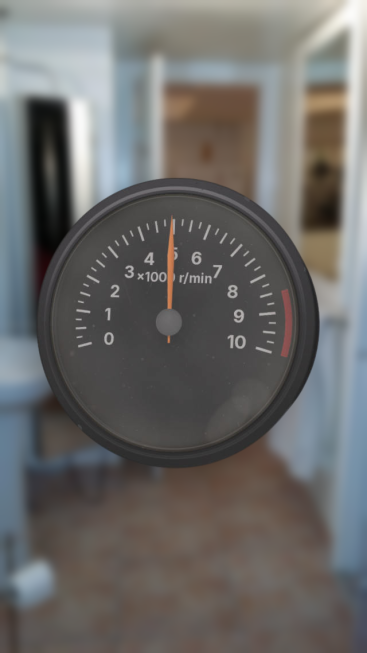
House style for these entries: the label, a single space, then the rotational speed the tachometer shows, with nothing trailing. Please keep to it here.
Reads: 5000 rpm
